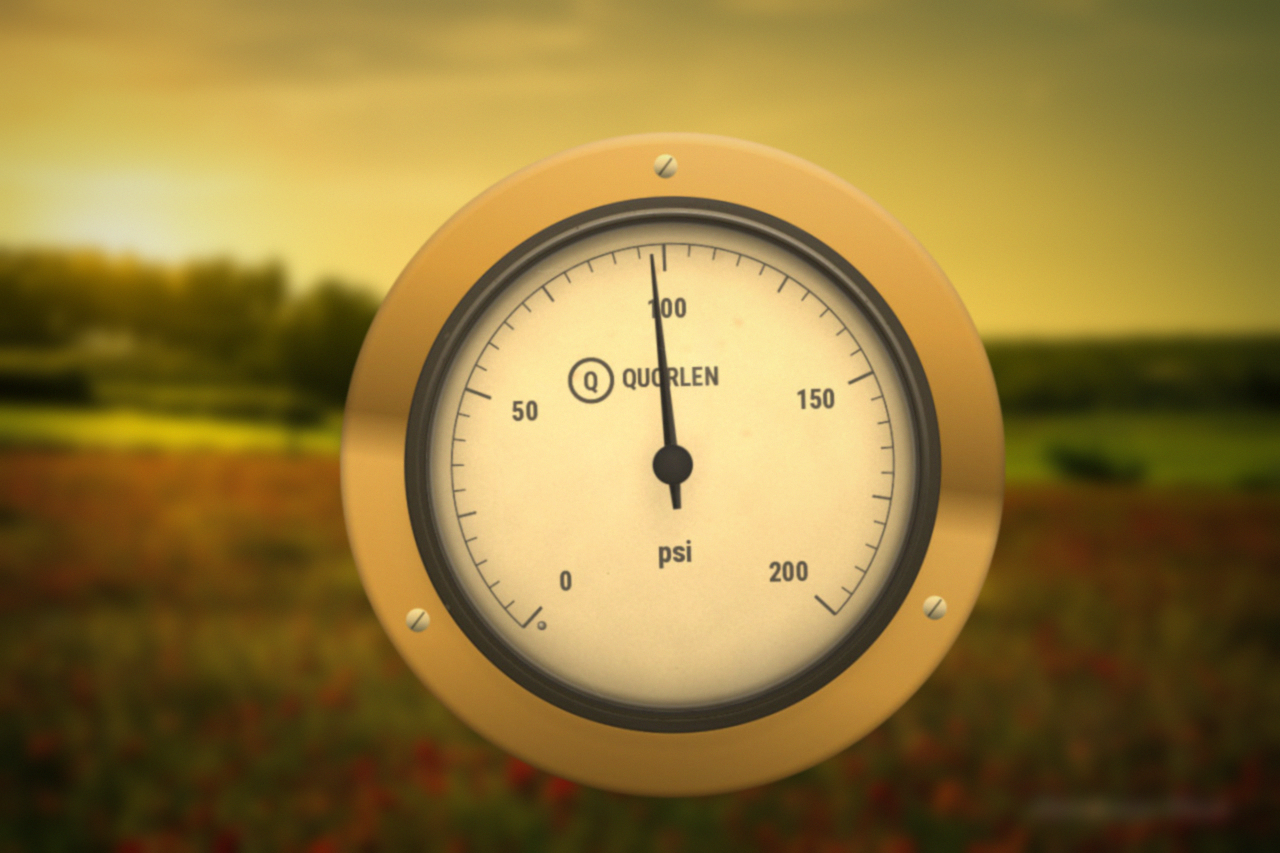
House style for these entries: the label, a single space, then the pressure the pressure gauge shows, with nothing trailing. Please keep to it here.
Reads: 97.5 psi
